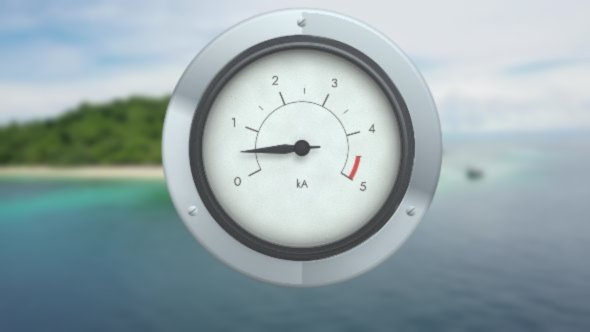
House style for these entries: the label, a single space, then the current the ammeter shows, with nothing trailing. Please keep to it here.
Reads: 0.5 kA
